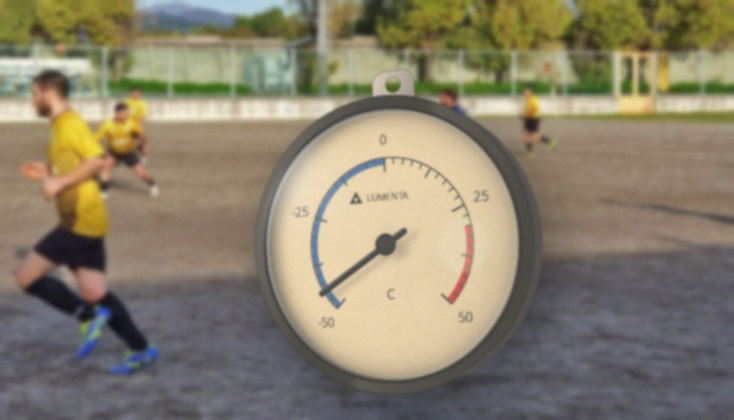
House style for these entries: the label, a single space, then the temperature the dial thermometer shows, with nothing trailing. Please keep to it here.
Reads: -45 °C
